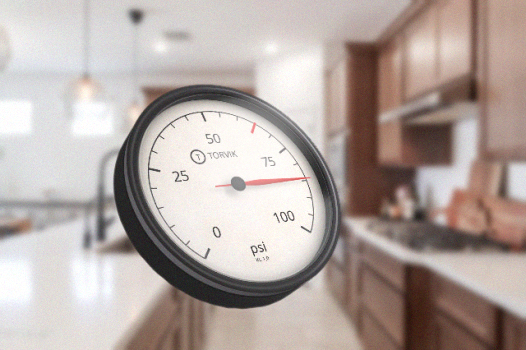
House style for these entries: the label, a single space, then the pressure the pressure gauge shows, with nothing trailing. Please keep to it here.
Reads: 85 psi
